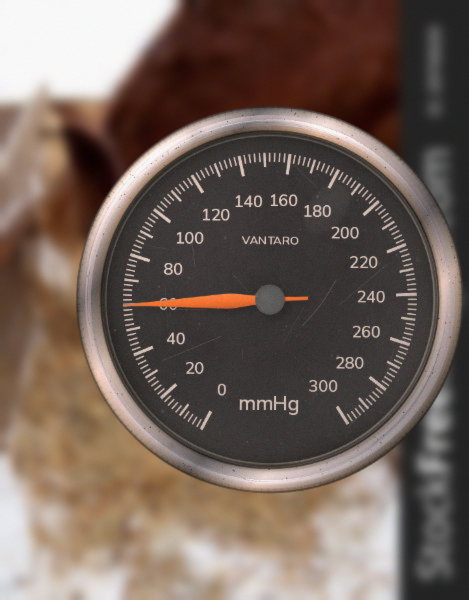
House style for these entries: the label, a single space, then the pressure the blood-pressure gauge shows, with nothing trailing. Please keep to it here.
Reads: 60 mmHg
